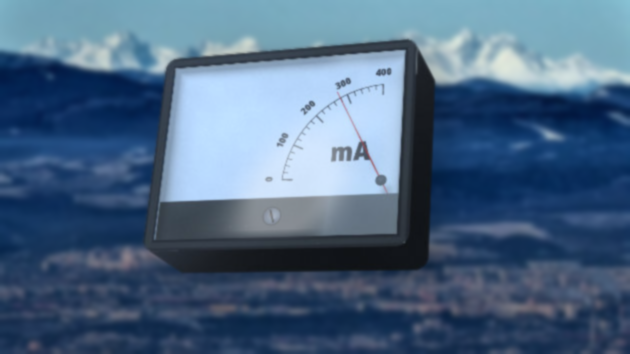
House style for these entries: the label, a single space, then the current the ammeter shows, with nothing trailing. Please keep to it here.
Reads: 280 mA
